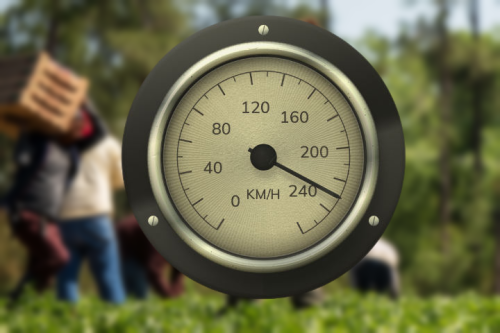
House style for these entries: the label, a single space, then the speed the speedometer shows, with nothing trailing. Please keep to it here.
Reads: 230 km/h
